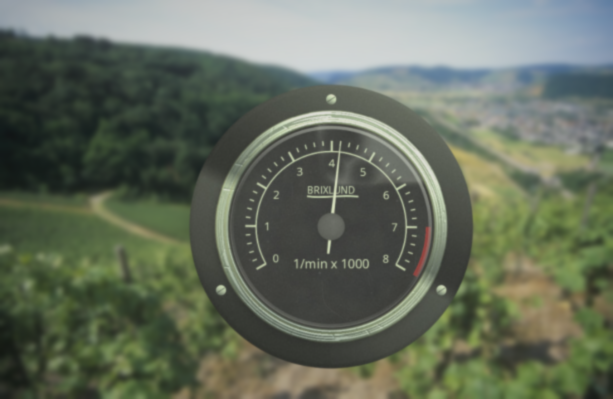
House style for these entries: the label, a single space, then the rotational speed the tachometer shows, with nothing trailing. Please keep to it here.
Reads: 4200 rpm
